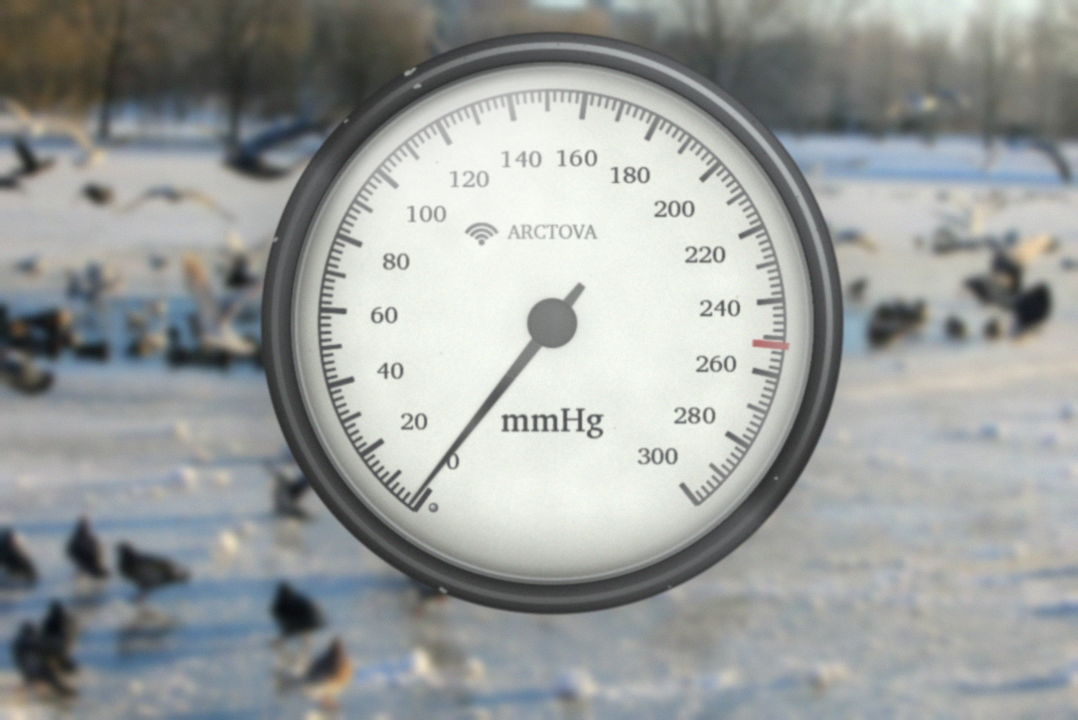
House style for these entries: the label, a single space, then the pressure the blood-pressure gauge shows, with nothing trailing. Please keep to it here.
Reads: 2 mmHg
